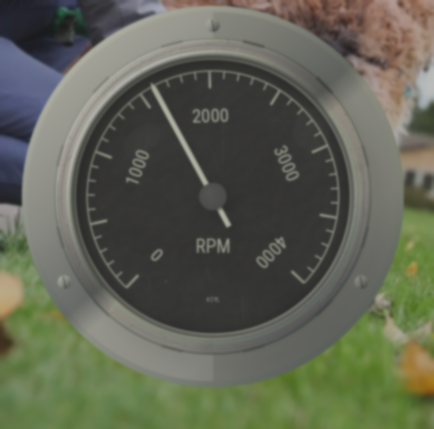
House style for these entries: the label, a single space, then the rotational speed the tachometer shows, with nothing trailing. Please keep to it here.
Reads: 1600 rpm
